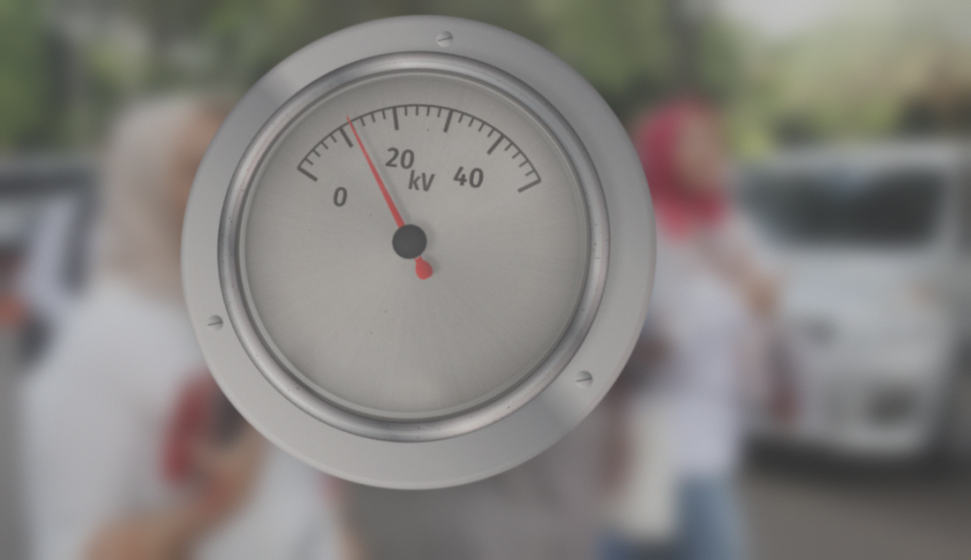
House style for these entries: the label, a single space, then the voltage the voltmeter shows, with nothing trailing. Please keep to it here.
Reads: 12 kV
